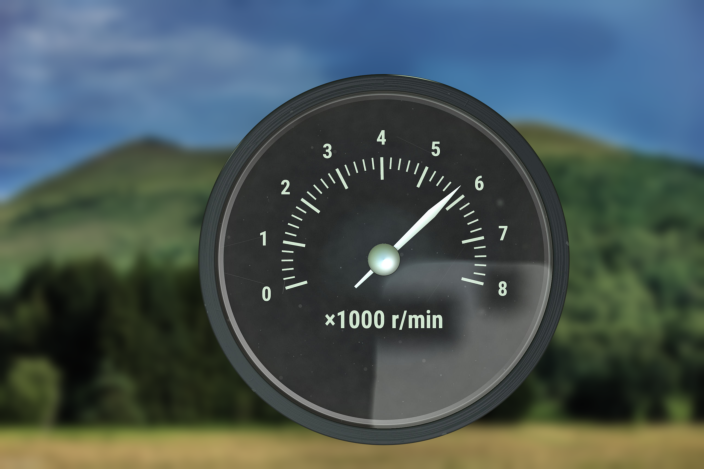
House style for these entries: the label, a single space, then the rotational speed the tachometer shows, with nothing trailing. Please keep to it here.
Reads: 5800 rpm
